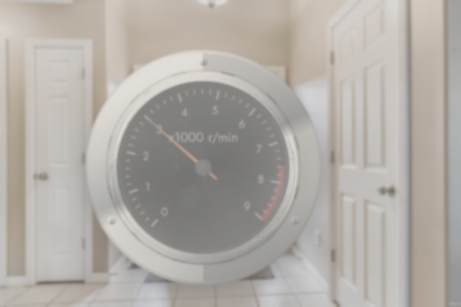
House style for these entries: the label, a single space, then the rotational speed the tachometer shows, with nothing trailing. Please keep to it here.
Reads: 3000 rpm
